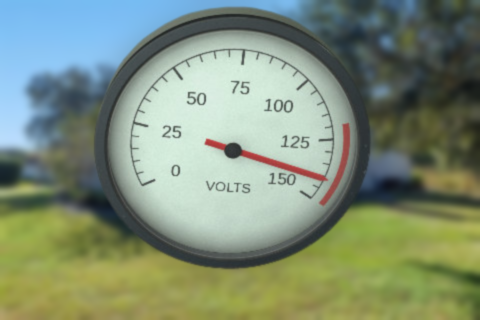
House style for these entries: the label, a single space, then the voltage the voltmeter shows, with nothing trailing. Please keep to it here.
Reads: 140 V
